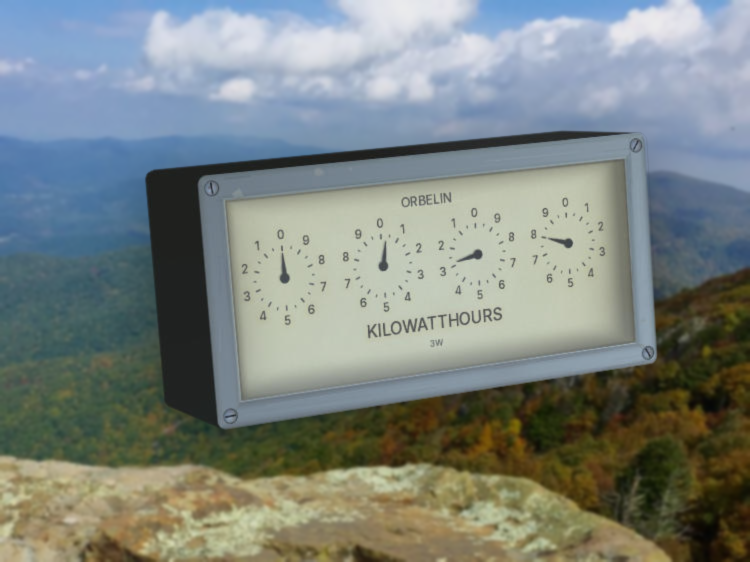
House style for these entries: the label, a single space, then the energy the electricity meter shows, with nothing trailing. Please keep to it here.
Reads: 28 kWh
